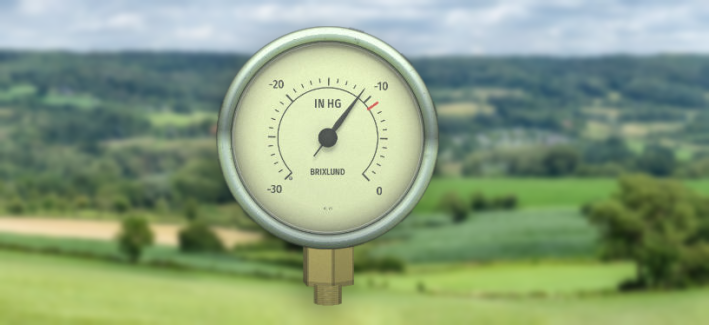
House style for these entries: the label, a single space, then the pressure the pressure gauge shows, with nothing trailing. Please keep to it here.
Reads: -11 inHg
